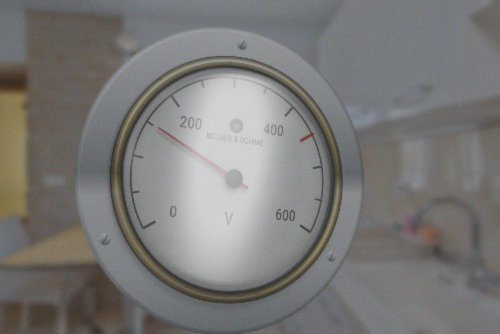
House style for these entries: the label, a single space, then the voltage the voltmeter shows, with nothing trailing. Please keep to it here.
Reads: 150 V
